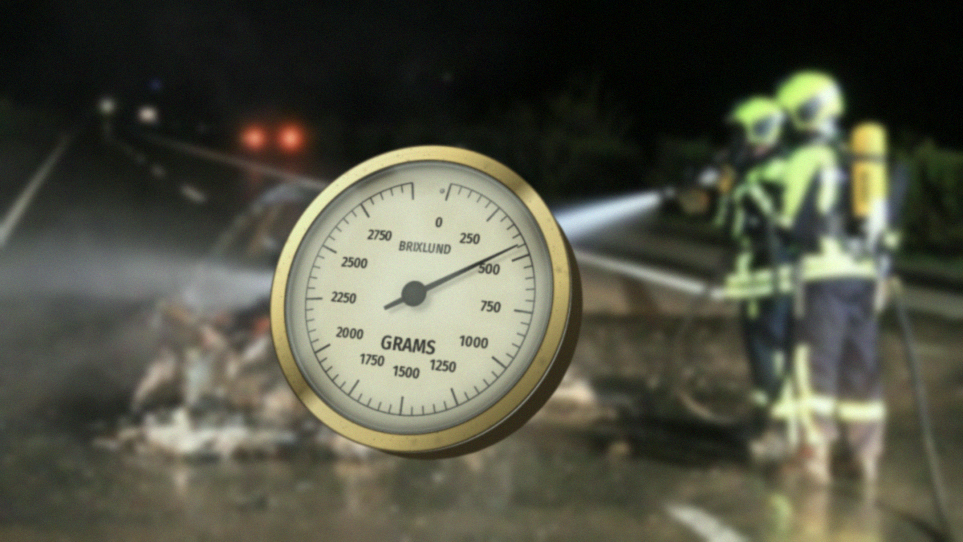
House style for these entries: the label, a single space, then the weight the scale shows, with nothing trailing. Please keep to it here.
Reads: 450 g
